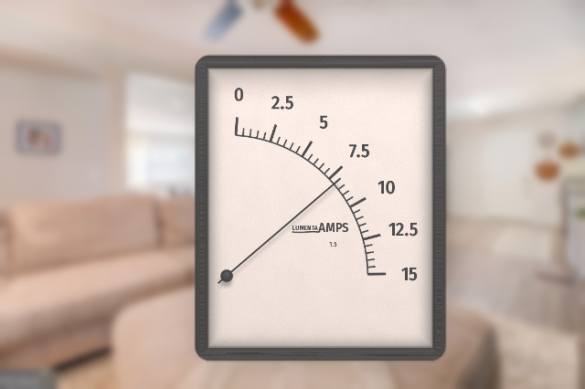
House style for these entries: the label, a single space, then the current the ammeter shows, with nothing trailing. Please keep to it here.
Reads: 8 A
